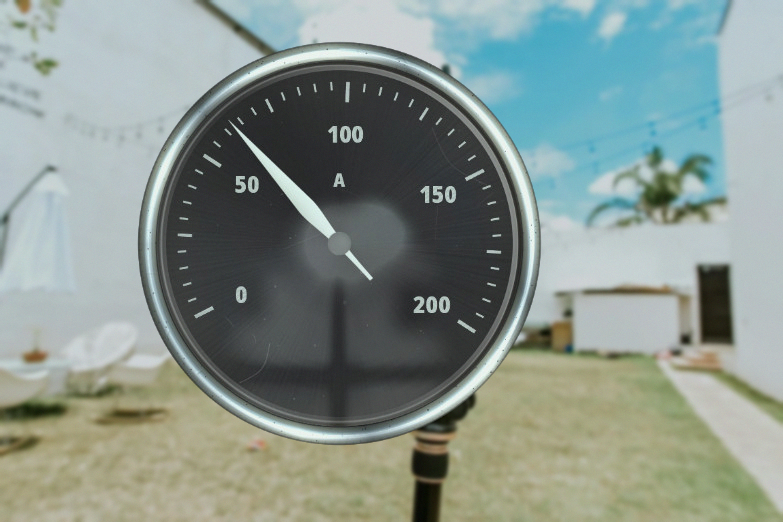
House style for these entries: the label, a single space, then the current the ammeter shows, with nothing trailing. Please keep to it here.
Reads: 62.5 A
